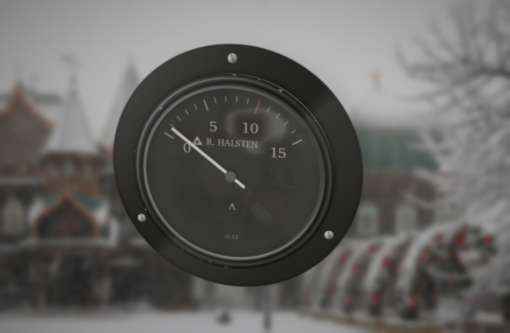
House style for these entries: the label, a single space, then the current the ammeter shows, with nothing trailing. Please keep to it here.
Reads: 1 A
